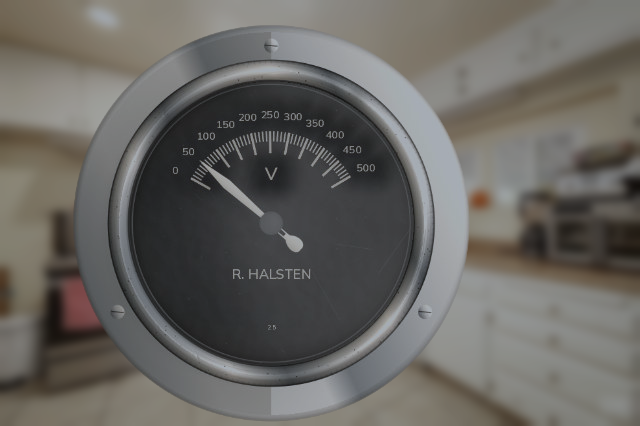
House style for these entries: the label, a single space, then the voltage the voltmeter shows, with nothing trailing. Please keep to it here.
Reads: 50 V
